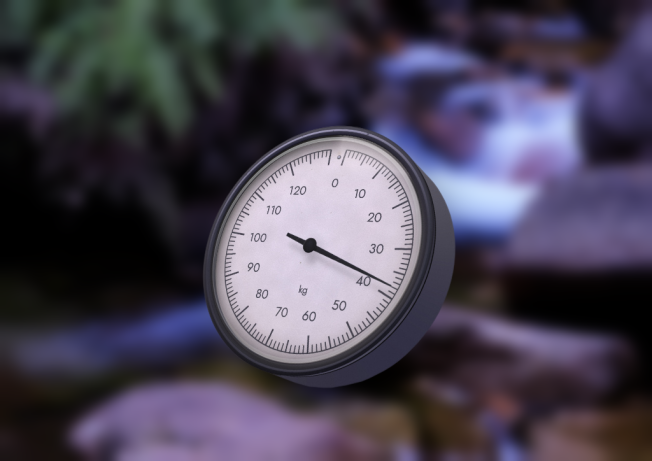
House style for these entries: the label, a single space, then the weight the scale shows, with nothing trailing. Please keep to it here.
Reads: 38 kg
